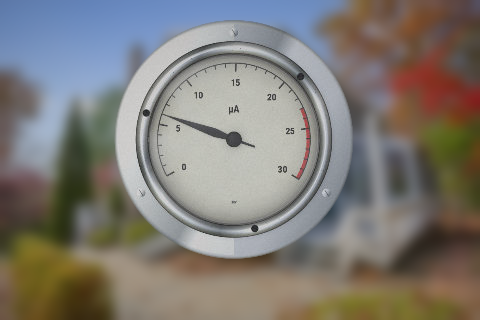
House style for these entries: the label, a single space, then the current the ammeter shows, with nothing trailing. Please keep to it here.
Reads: 6 µA
